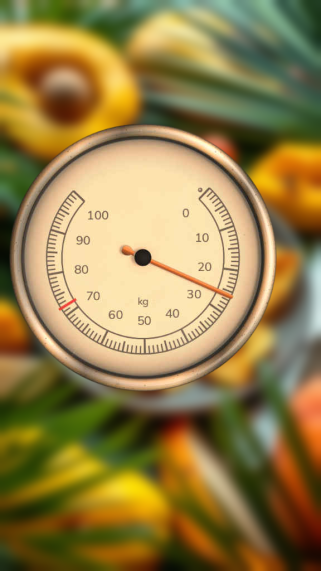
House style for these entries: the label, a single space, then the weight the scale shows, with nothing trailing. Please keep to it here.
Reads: 26 kg
